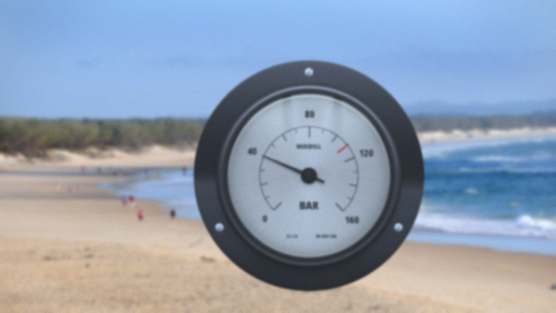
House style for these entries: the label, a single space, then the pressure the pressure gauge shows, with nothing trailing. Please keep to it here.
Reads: 40 bar
